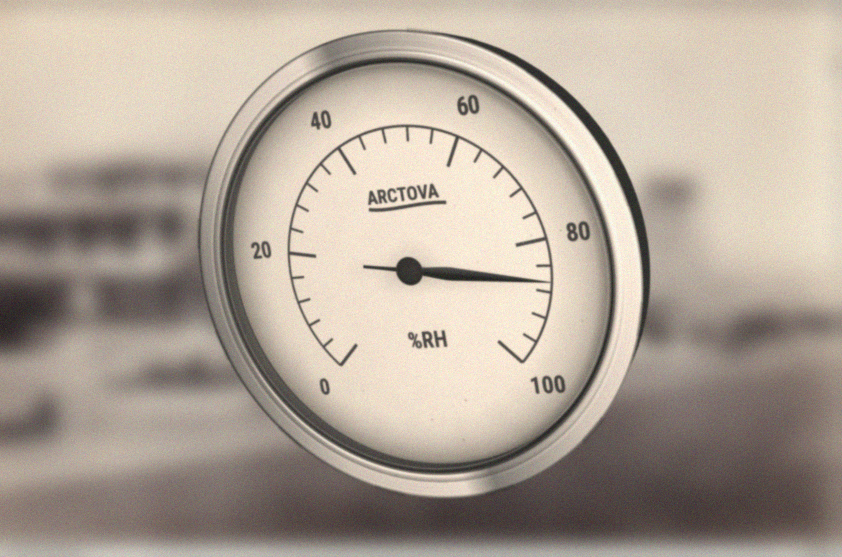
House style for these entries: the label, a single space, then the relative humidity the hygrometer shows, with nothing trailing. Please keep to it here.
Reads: 86 %
